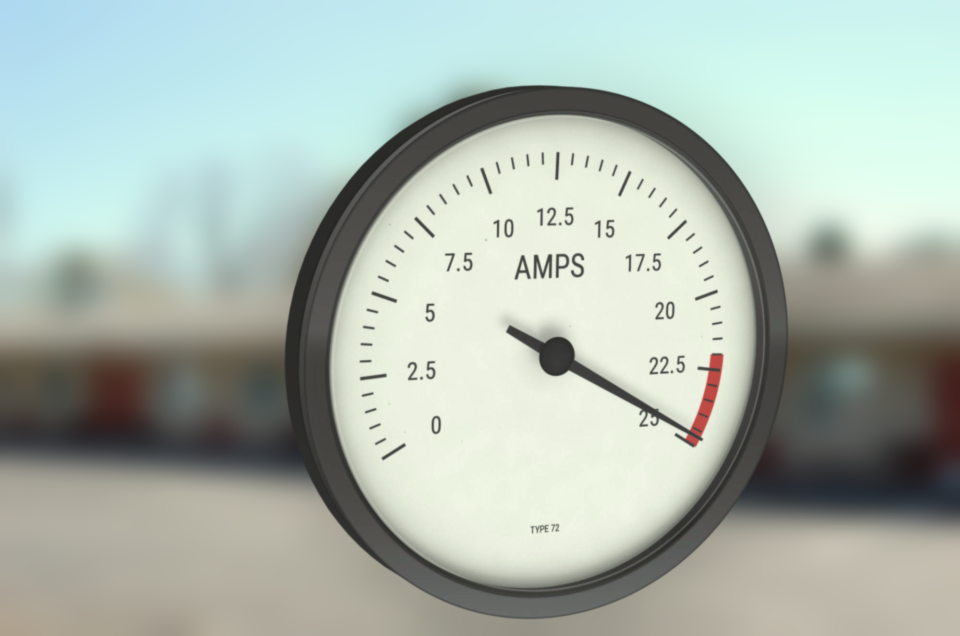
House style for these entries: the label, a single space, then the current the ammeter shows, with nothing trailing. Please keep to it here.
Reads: 24.75 A
